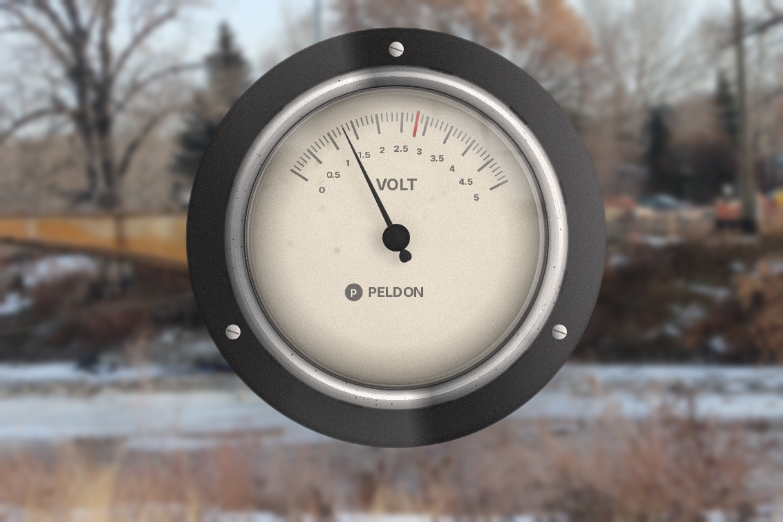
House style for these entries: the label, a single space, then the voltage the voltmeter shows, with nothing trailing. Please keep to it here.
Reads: 1.3 V
